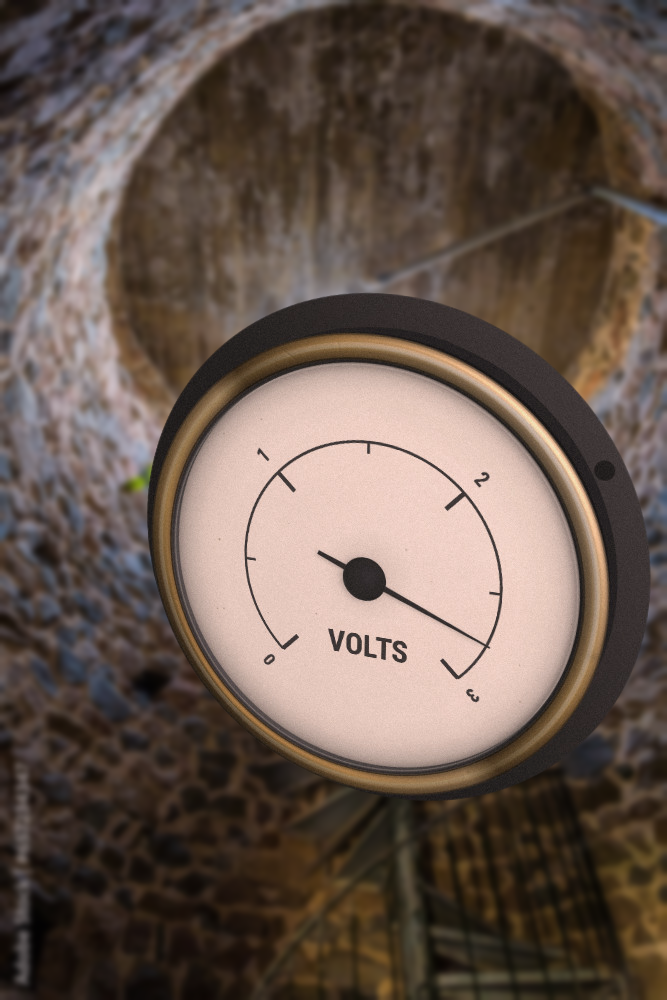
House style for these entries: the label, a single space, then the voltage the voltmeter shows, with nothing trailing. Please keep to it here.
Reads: 2.75 V
